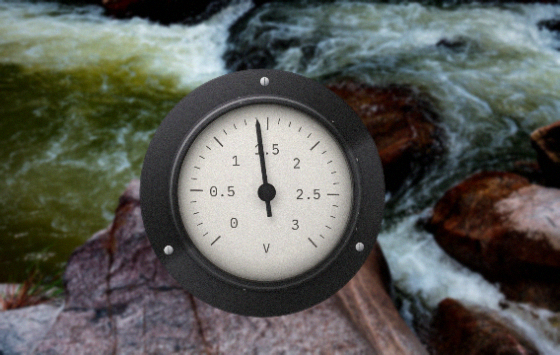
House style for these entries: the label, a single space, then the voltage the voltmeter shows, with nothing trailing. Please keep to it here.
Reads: 1.4 V
